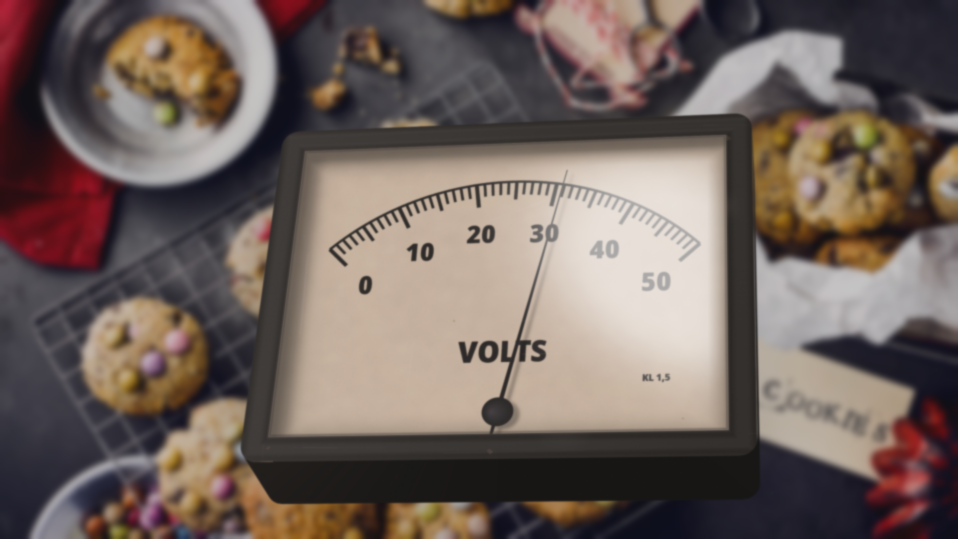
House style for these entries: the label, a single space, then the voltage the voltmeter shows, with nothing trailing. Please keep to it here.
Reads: 31 V
